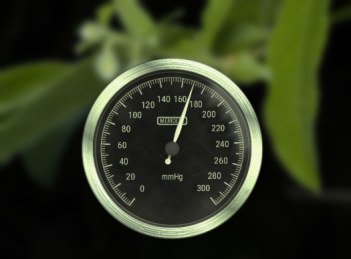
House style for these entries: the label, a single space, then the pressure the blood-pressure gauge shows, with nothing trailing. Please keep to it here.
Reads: 170 mmHg
